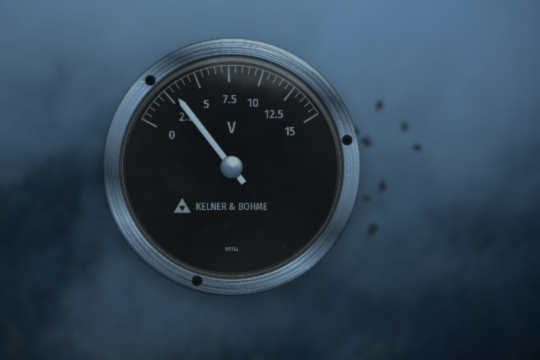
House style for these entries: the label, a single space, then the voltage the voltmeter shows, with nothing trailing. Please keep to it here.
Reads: 3 V
